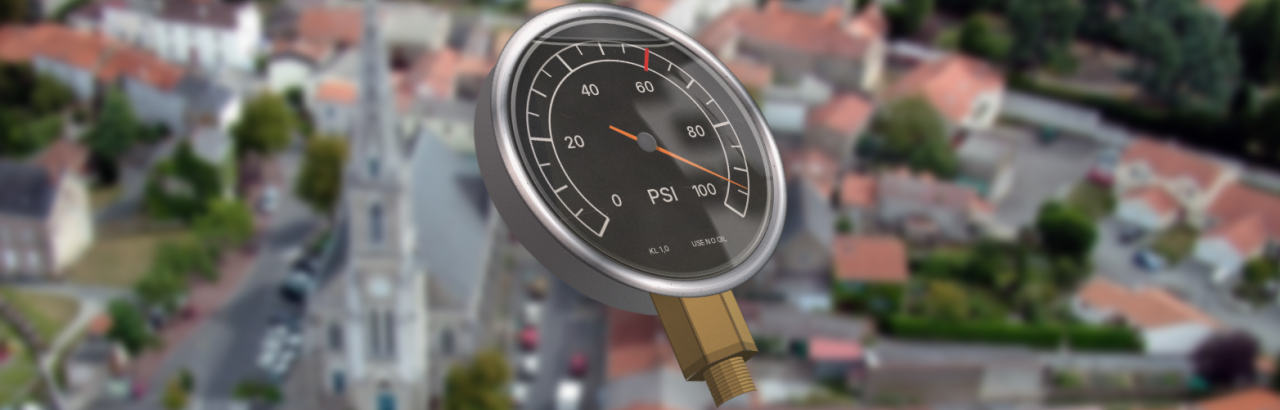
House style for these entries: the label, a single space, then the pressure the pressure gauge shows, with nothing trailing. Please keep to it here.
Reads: 95 psi
